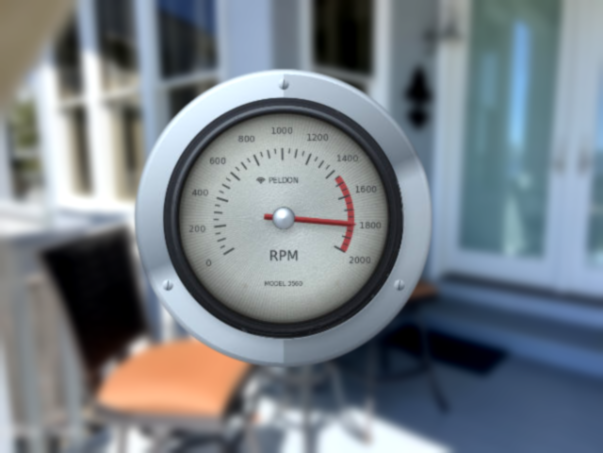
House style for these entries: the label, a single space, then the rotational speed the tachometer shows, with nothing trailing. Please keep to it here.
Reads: 1800 rpm
